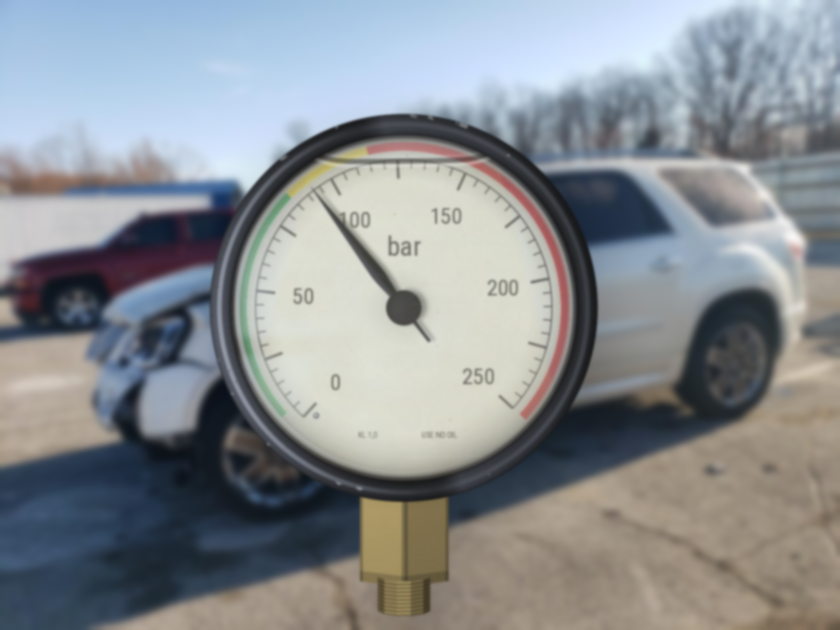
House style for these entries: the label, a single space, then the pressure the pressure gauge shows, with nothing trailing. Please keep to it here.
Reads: 92.5 bar
